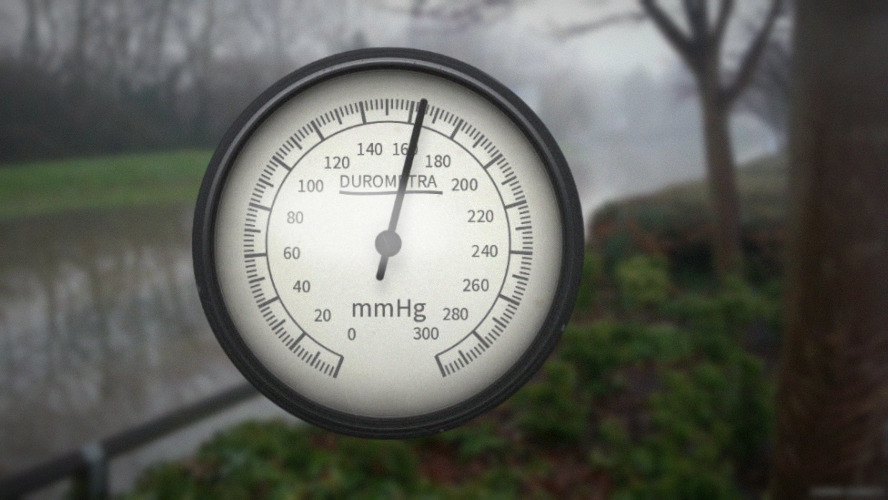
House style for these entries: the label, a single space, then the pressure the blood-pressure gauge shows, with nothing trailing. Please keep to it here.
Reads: 164 mmHg
